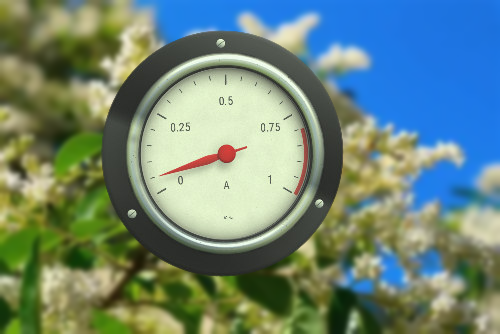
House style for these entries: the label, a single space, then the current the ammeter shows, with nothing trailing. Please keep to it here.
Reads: 0.05 A
